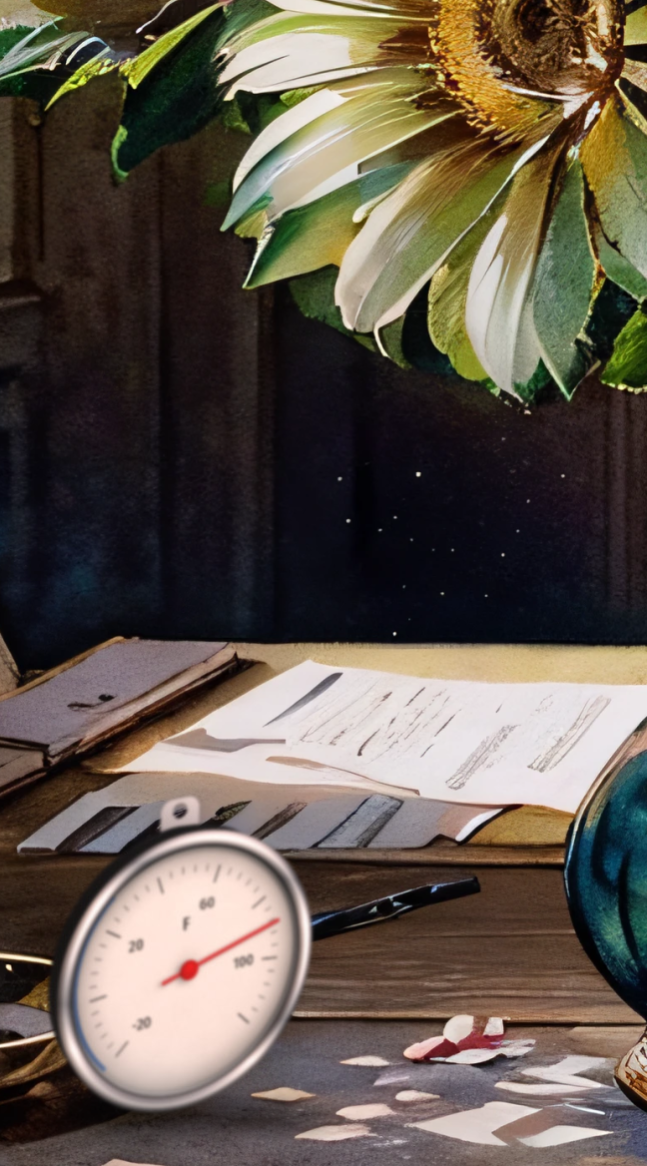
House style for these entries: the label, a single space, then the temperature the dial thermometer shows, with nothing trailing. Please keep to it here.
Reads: 88 °F
